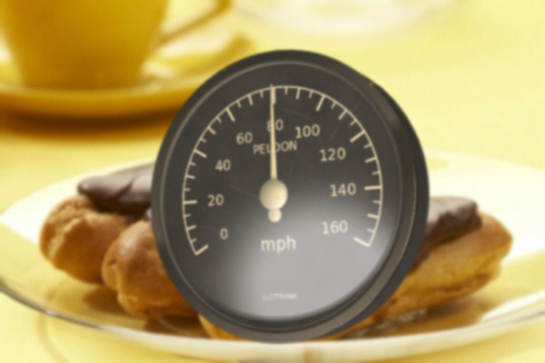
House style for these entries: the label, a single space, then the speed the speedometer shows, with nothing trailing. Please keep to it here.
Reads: 80 mph
